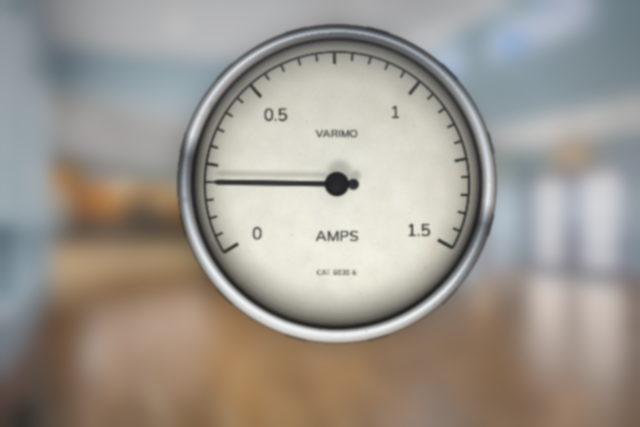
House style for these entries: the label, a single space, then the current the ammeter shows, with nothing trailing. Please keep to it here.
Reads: 0.2 A
